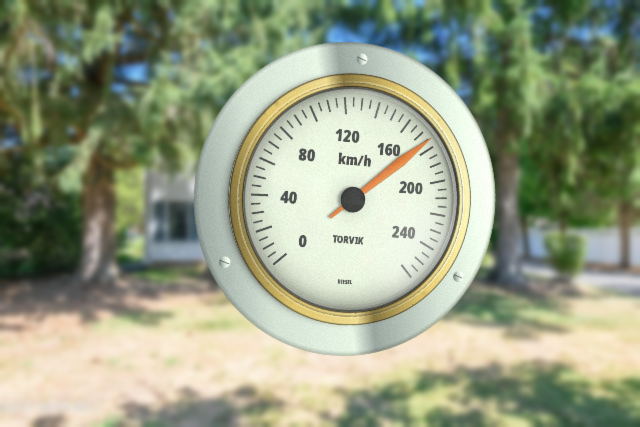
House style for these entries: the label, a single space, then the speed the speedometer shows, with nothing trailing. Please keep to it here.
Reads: 175 km/h
